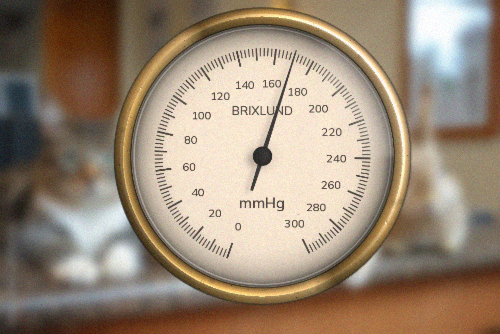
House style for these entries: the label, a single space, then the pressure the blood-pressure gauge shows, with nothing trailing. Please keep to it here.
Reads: 170 mmHg
